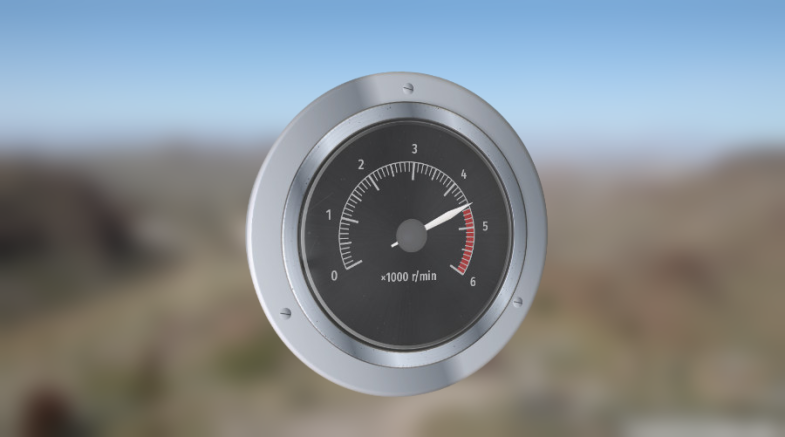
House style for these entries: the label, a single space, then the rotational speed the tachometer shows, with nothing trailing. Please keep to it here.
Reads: 4500 rpm
